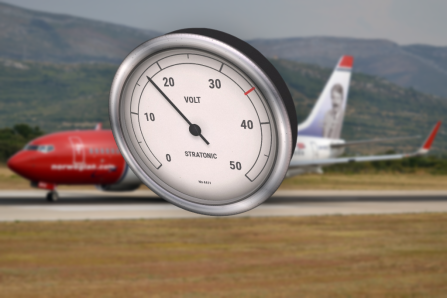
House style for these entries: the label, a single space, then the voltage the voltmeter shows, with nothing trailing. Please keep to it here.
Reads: 17.5 V
